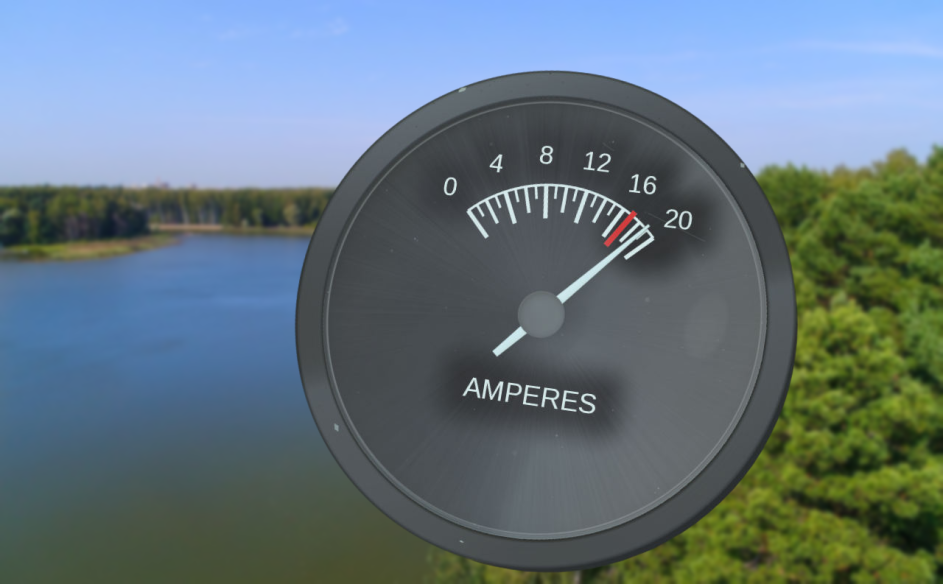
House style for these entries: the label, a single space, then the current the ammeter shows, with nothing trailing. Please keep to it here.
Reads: 19 A
